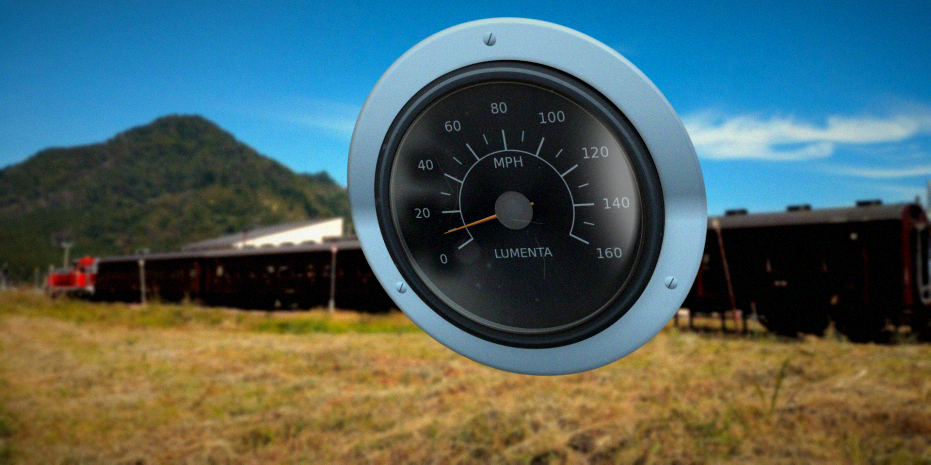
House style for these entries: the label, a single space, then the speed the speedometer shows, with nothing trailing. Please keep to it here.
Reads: 10 mph
